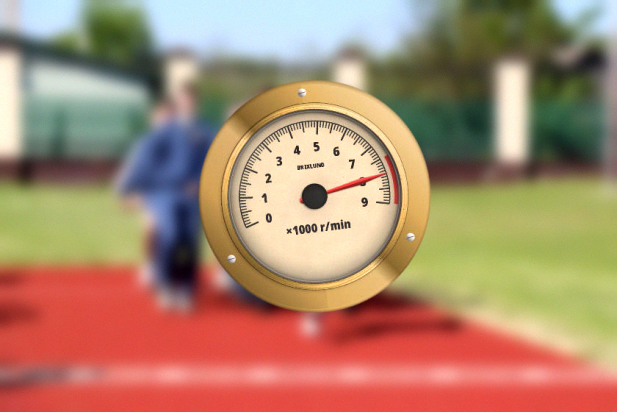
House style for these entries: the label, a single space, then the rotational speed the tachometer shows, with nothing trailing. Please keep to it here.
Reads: 8000 rpm
